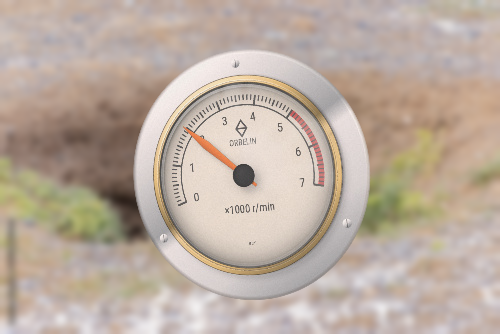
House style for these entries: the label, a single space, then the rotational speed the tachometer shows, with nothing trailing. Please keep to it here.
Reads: 2000 rpm
